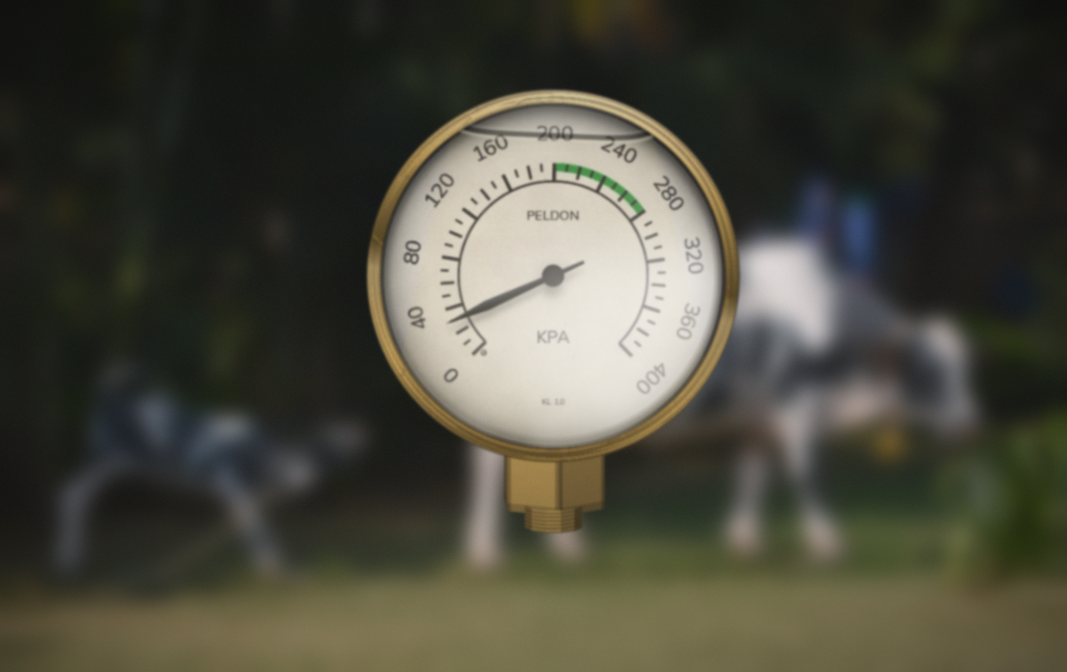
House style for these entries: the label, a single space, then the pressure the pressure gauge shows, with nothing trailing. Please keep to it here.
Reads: 30 kPa
